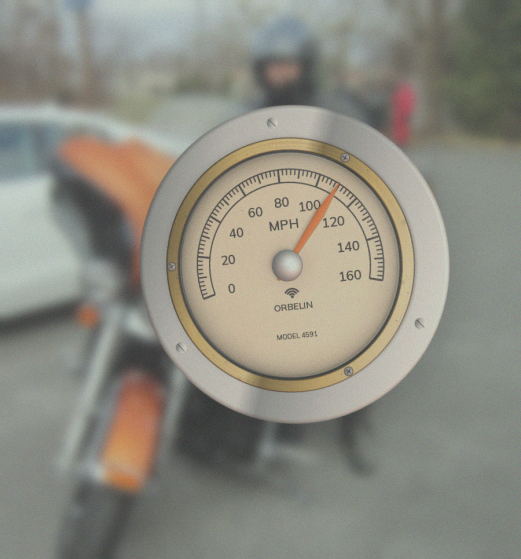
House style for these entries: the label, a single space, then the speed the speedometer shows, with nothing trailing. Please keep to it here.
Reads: 110 mph
